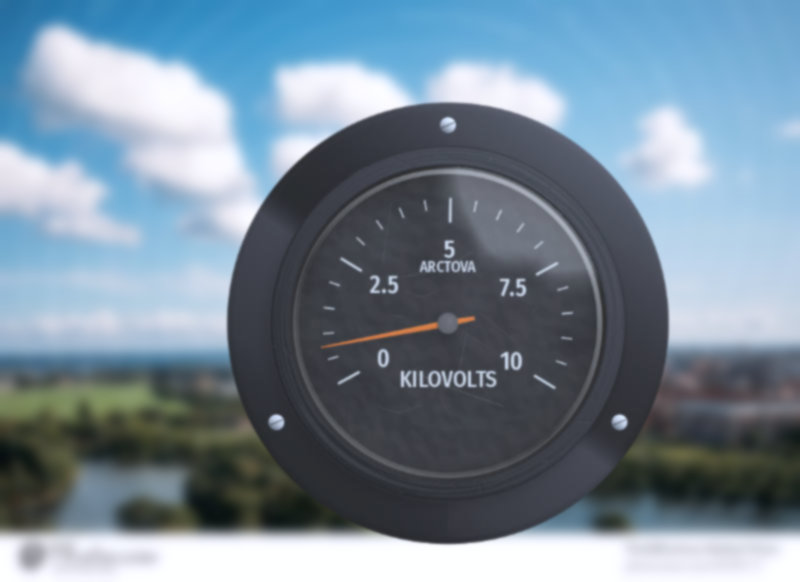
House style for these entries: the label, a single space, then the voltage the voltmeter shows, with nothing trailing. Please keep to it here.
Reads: 0.75 kV
